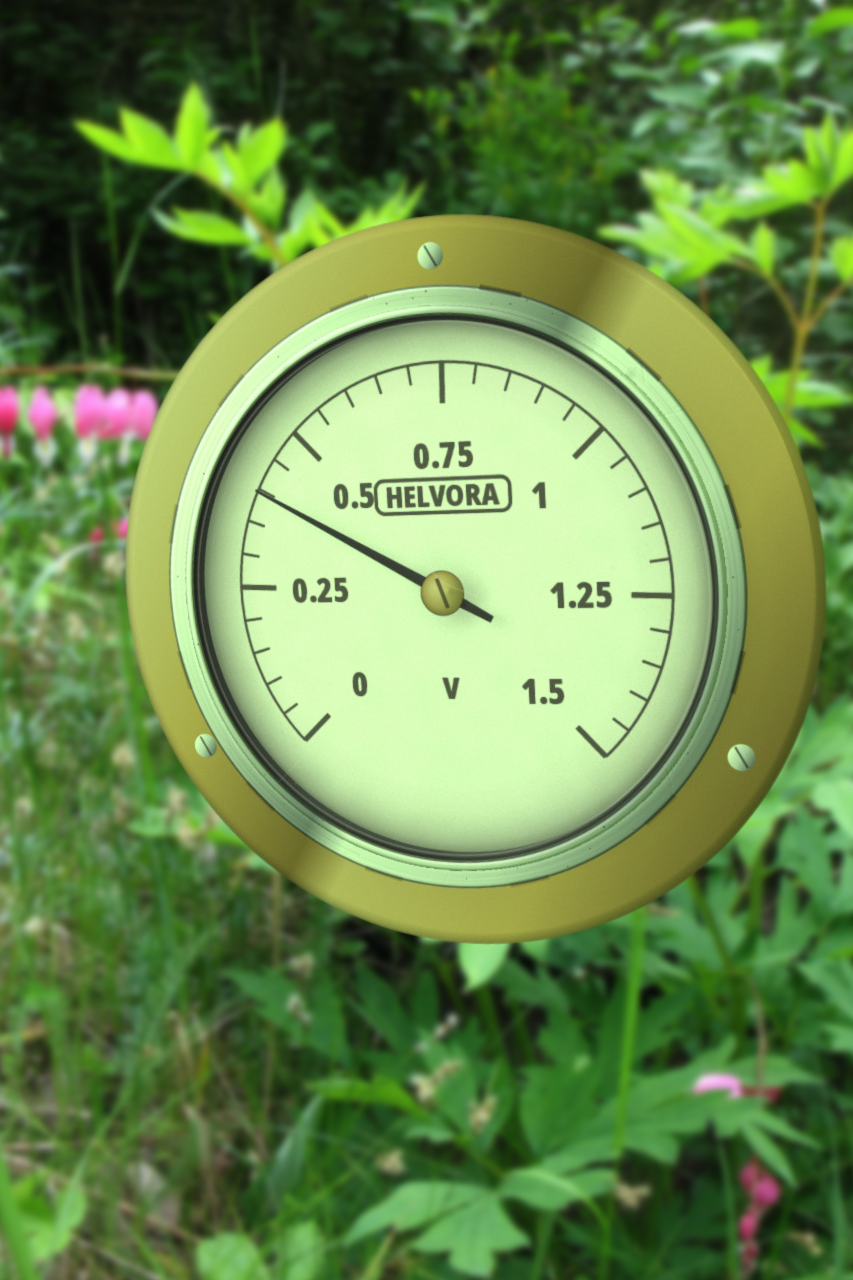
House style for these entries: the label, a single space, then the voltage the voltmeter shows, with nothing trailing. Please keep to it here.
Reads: 0.4 V
